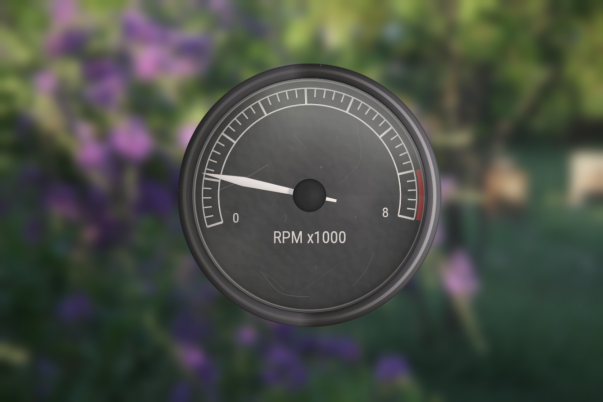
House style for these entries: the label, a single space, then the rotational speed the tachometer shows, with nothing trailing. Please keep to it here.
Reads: 1100 rpm
